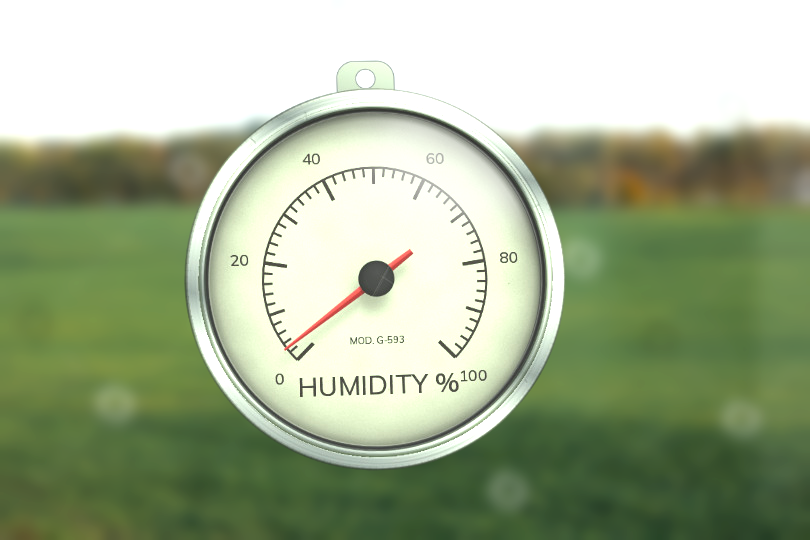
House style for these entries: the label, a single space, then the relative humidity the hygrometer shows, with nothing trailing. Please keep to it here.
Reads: 3 %
